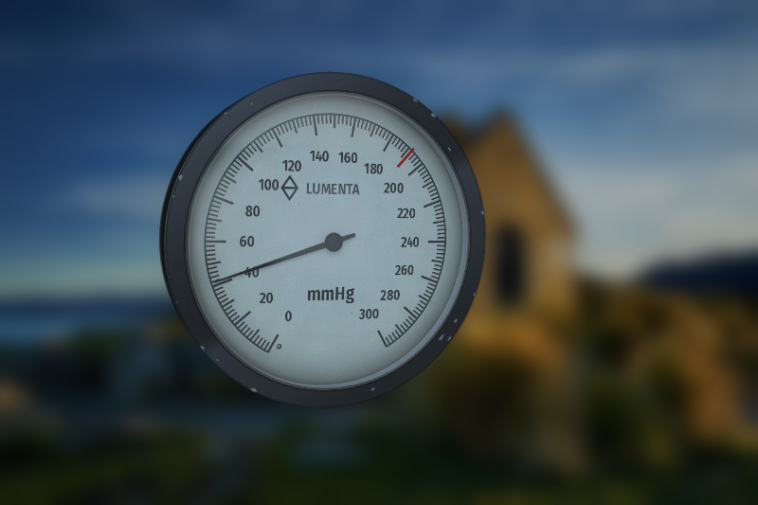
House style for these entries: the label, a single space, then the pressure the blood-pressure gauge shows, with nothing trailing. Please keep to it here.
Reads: 42 mmHg
